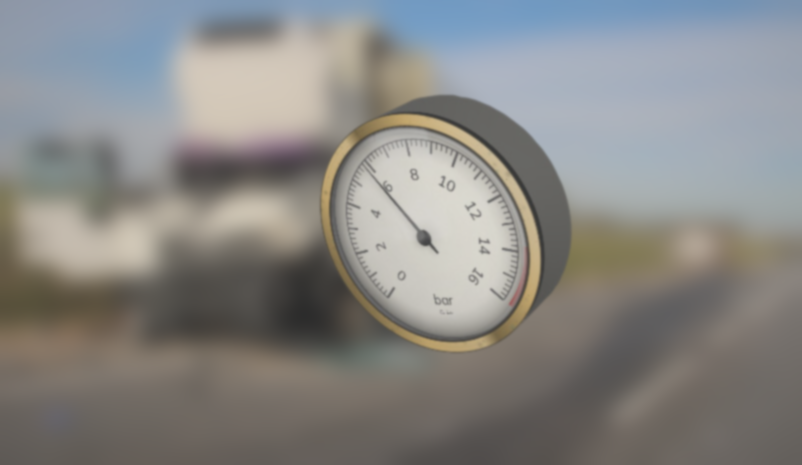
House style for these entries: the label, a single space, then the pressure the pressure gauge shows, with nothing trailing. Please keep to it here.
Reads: 6 bar
